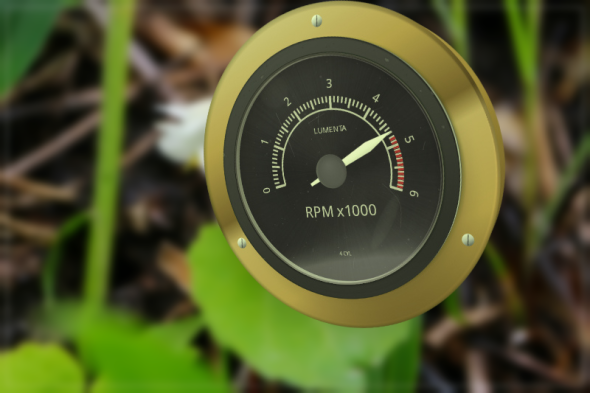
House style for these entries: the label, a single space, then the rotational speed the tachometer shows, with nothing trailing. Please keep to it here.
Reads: 4700 rpm
